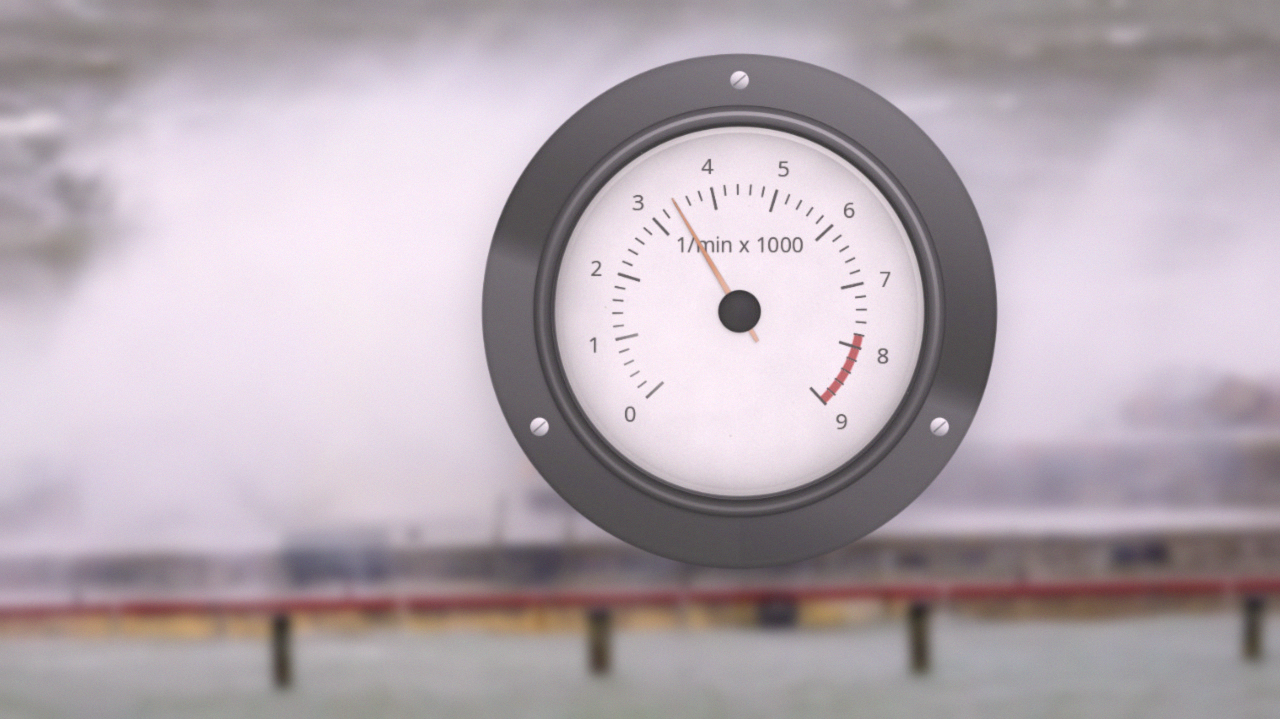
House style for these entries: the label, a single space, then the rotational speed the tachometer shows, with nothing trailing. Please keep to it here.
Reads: 3400 rpm
